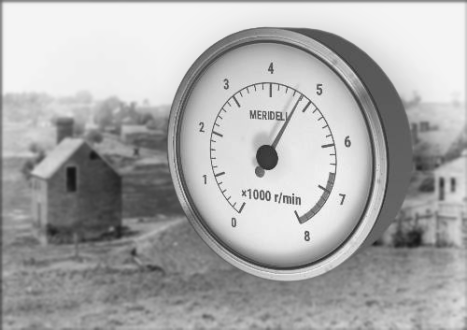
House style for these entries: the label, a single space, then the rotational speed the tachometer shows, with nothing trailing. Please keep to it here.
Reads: 4800 rpm
